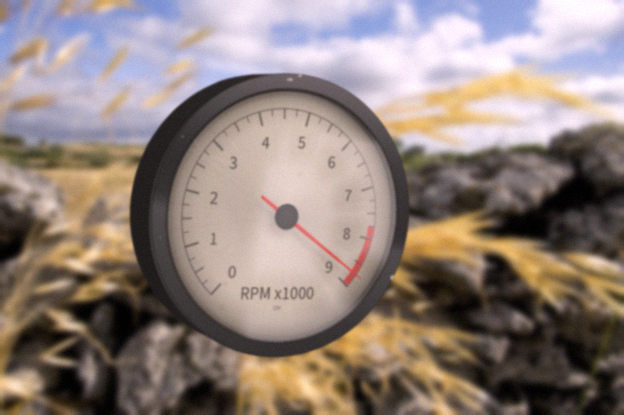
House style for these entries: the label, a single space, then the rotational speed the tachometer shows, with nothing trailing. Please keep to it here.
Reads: 8750 rpm
